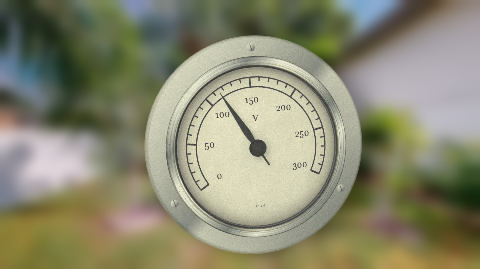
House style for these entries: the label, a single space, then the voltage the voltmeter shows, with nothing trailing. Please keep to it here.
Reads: 115 V
